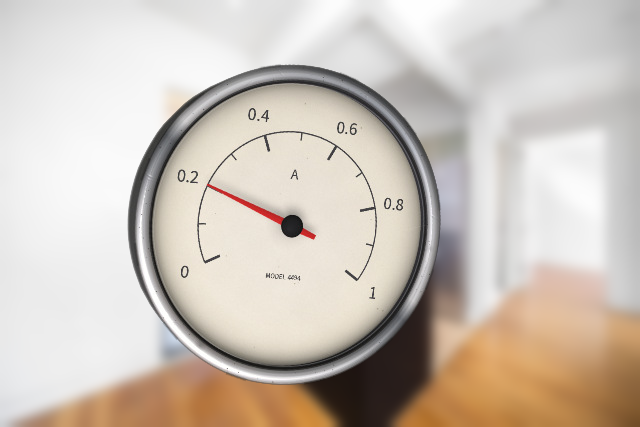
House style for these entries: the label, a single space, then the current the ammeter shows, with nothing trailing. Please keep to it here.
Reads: 0.2 A
